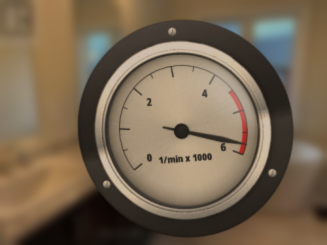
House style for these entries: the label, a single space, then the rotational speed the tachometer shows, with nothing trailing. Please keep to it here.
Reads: 5750 rpm
